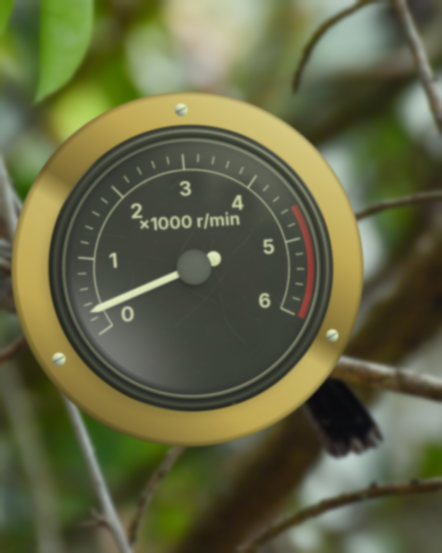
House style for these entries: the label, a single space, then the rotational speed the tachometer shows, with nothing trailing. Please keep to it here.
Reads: 300 rpm
